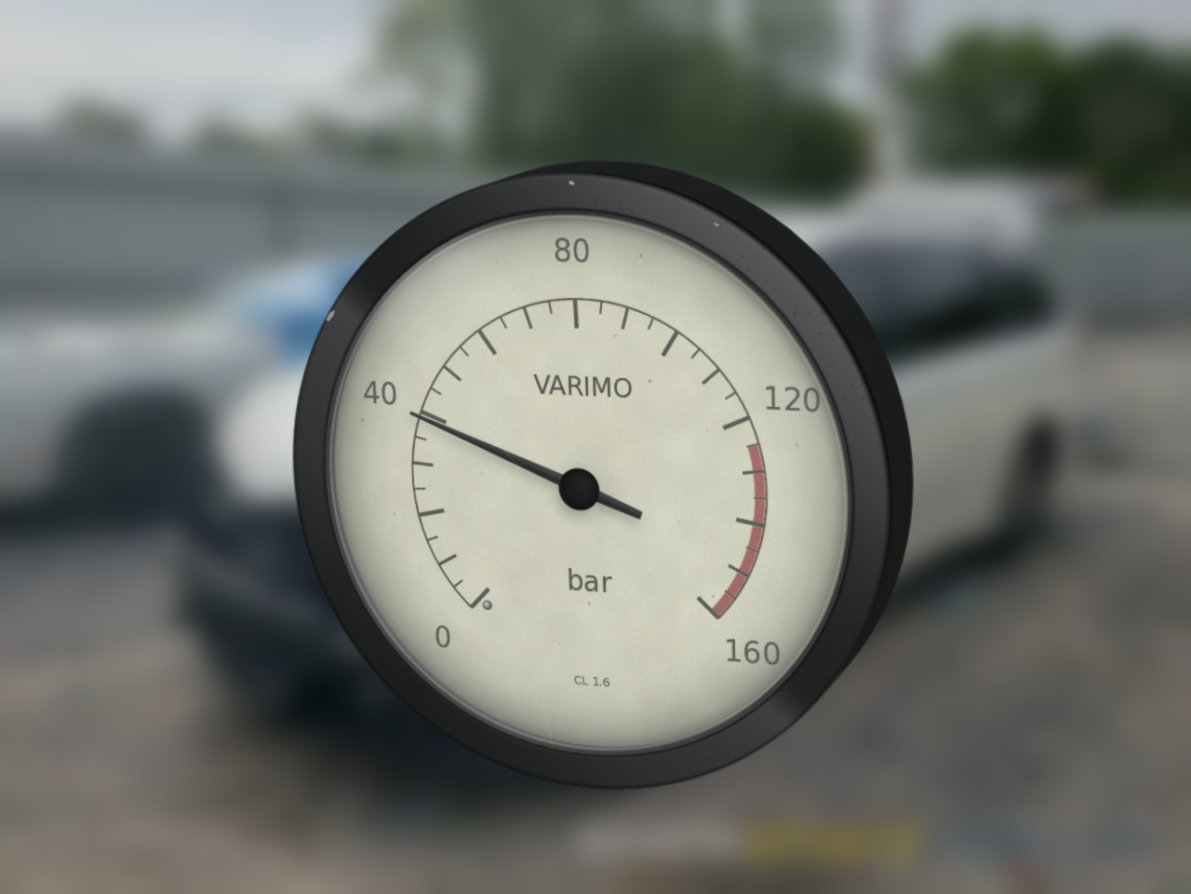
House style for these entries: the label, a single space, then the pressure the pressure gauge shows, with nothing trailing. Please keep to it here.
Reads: 40 bar
